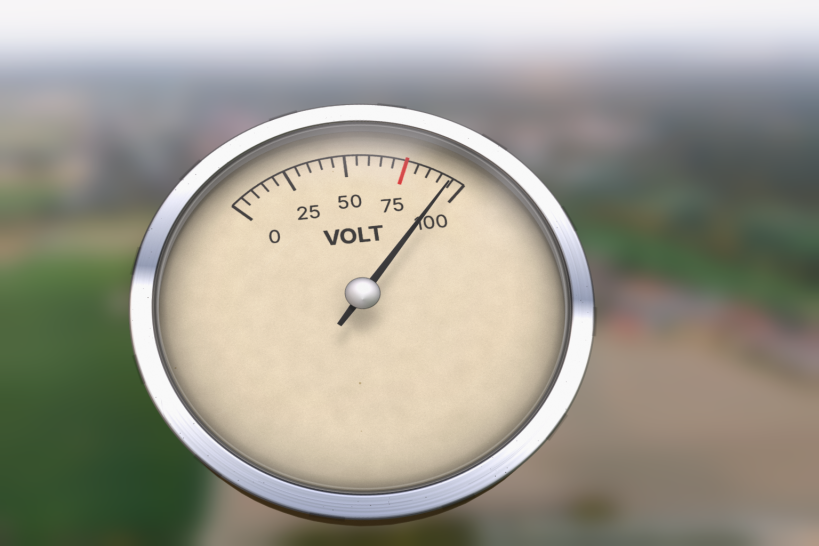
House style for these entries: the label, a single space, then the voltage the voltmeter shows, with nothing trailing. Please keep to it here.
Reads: 95 V
